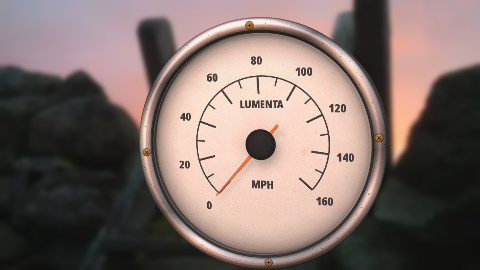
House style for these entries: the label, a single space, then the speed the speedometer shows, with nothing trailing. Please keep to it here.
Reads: 0 mph
